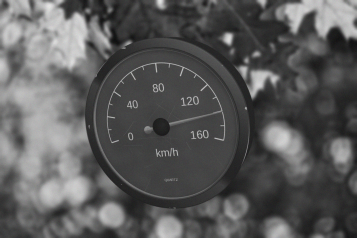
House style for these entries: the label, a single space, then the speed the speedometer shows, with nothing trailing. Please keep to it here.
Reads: 140 km/h
